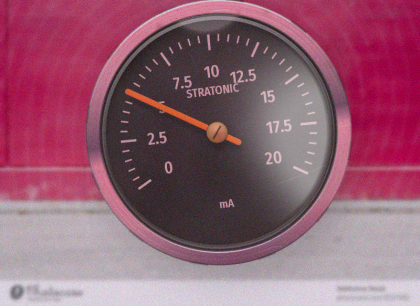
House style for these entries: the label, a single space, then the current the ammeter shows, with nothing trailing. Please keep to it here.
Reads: 5 mA
